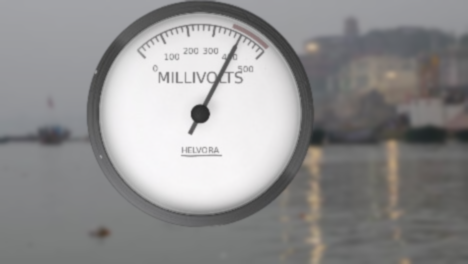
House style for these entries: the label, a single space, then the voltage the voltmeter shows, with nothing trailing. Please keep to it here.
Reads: 400 mV
